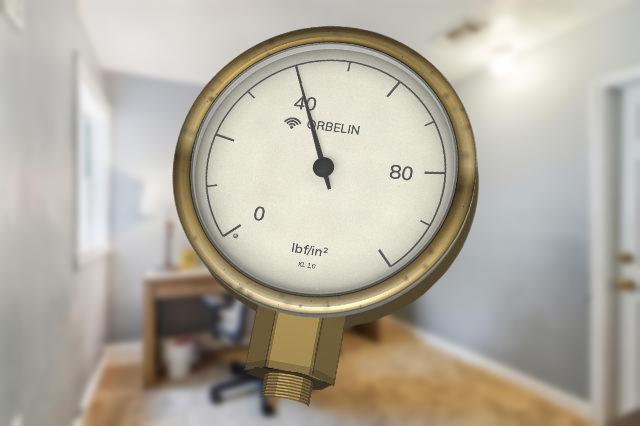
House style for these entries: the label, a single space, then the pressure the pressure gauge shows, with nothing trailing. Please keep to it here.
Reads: 40 psi
